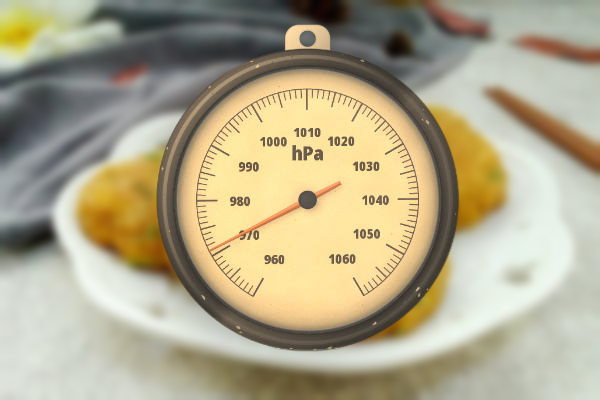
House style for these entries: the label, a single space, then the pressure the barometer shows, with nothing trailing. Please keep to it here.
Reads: 971 hPa
